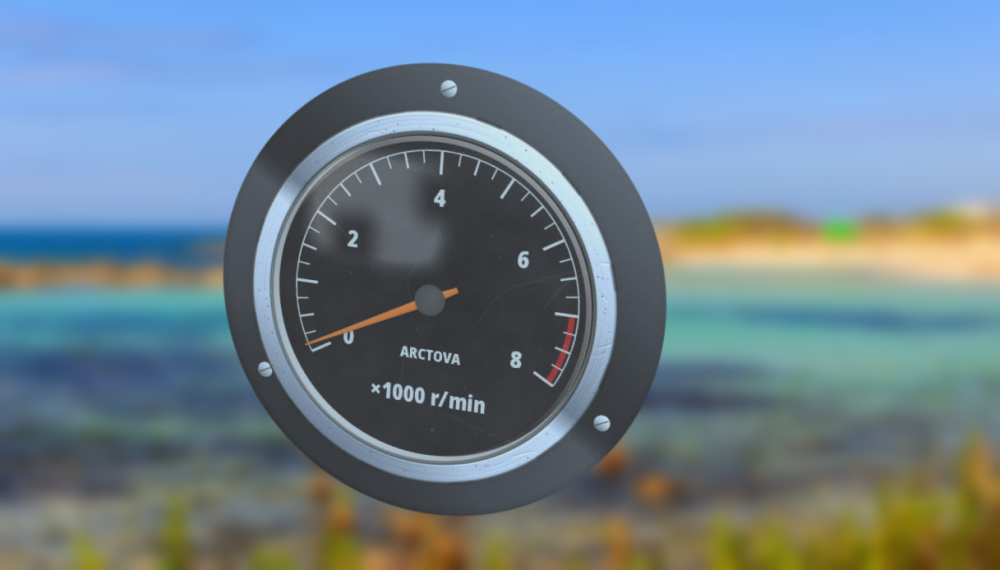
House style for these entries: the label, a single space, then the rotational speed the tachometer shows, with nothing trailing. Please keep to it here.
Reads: 125 rpm
